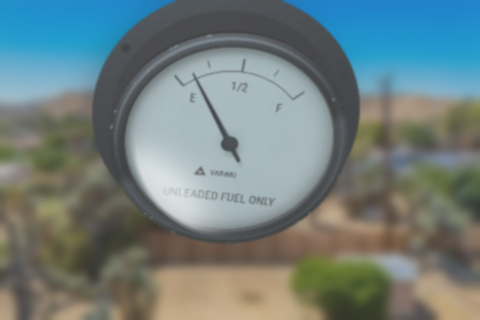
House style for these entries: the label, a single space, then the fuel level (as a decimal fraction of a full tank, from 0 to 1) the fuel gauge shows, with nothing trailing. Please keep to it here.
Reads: 0.125
